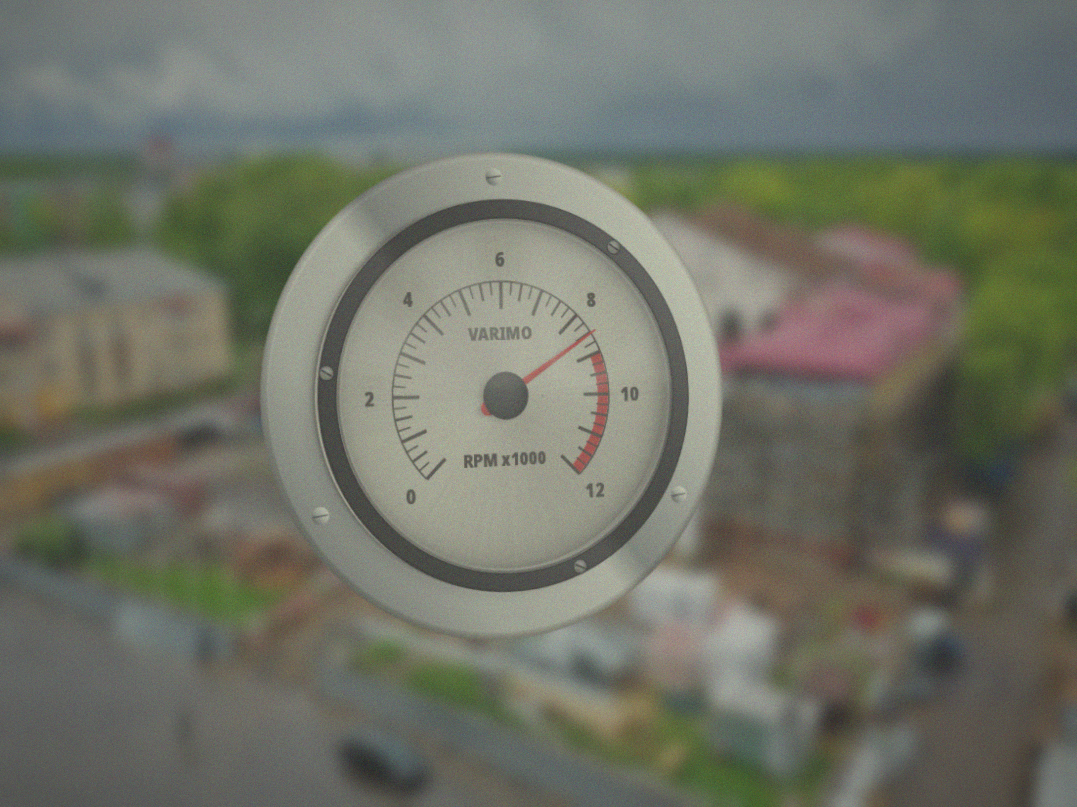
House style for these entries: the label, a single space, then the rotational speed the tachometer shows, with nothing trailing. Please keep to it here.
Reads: 8500 rpm
